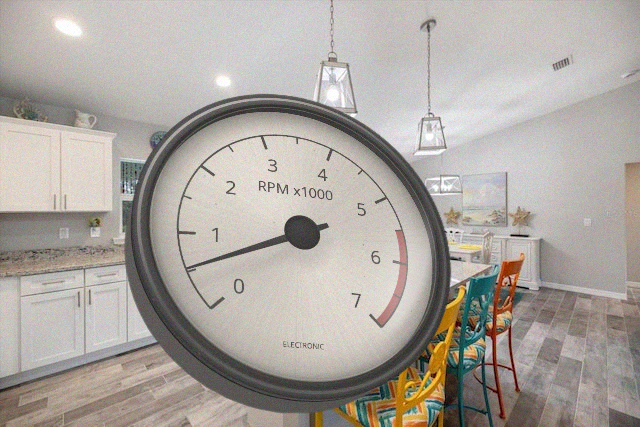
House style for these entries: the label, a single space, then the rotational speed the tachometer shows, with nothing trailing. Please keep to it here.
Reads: 500 rpm
